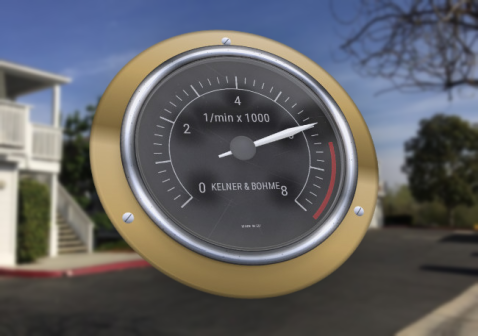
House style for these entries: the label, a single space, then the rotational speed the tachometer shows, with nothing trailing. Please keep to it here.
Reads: 6000 rpm
